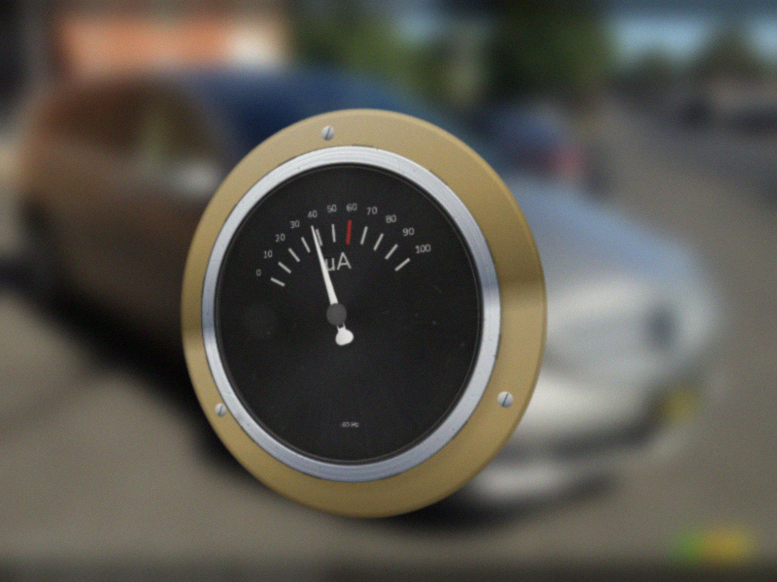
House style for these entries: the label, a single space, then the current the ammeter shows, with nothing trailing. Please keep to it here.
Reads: 40 µA
